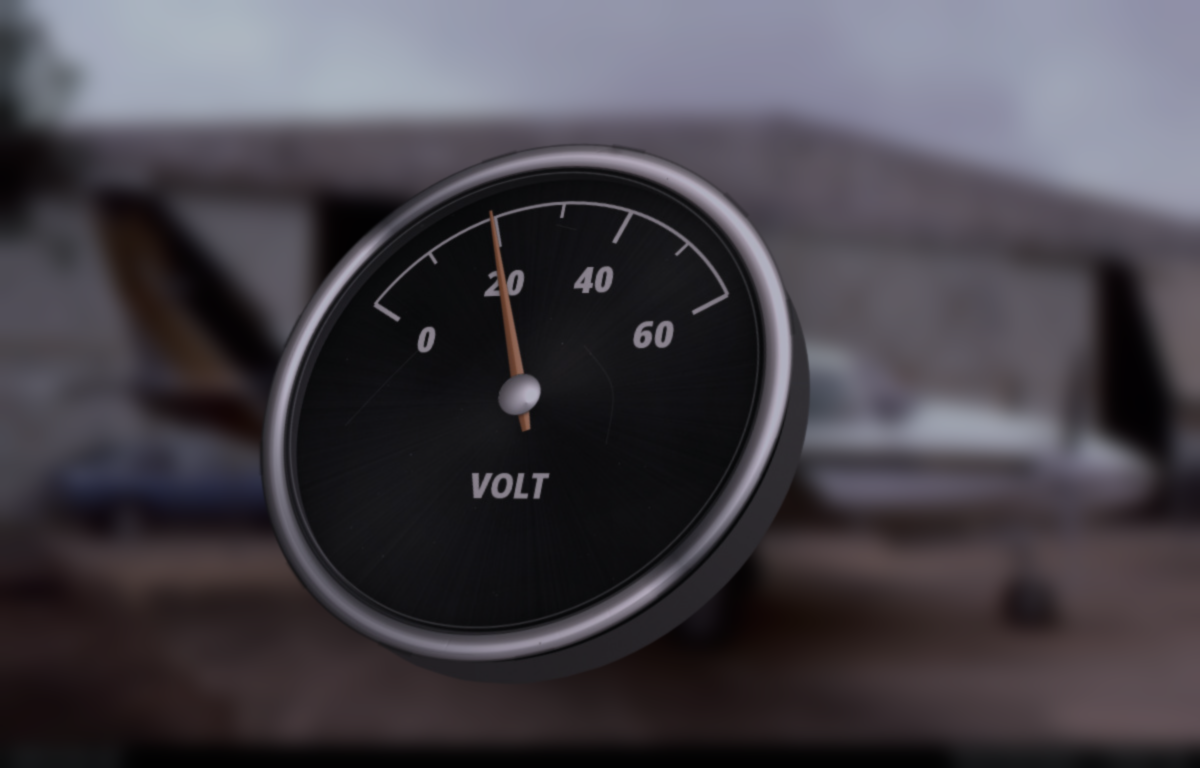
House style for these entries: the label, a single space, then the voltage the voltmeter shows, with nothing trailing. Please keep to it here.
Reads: 20 V
